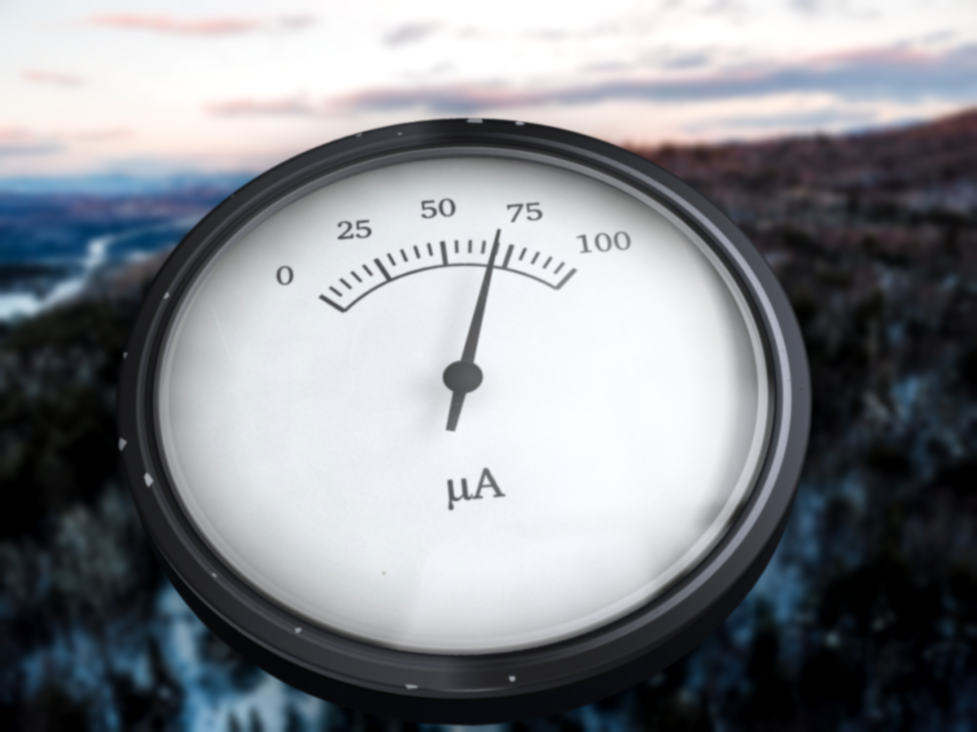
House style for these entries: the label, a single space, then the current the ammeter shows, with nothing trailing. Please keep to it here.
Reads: 70 µA
